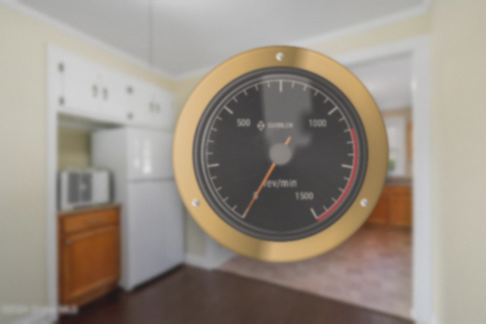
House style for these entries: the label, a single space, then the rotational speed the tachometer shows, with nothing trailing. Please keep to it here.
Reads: 0 rpm
